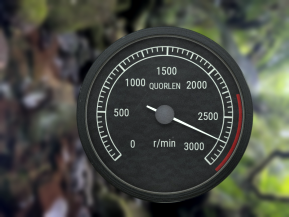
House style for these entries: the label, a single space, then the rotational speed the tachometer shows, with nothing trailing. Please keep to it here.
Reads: 2750 rpm
